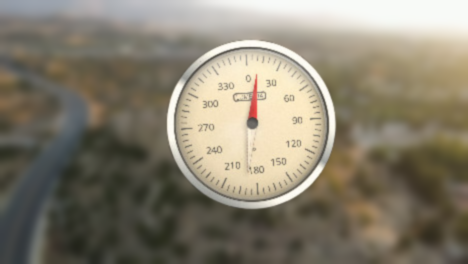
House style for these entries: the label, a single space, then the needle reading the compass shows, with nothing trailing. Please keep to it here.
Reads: 10 °
